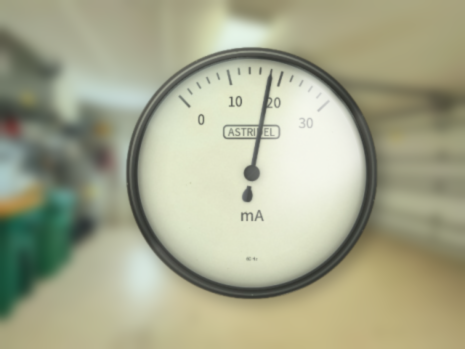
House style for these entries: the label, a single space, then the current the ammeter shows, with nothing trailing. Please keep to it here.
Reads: 18 mA
